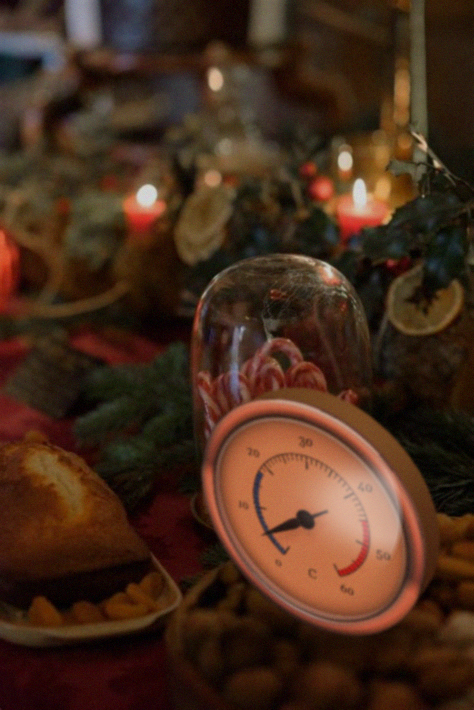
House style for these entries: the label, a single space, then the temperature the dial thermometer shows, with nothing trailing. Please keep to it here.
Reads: 5 °C
